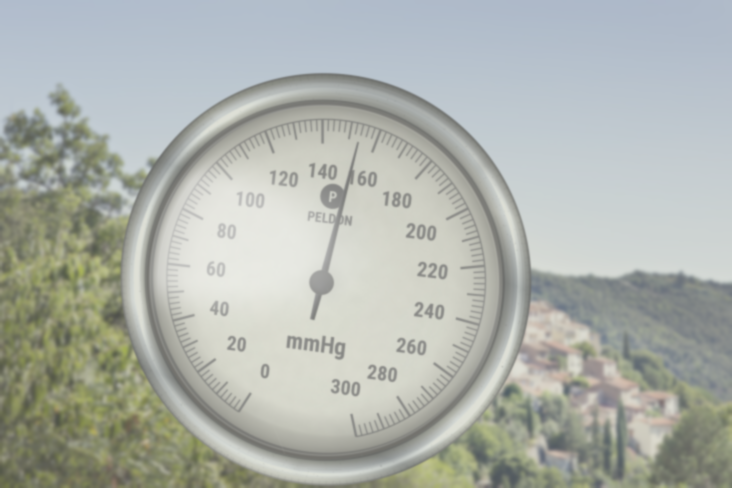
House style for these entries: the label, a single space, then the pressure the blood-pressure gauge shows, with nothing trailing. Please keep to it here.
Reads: 154 mmHg
